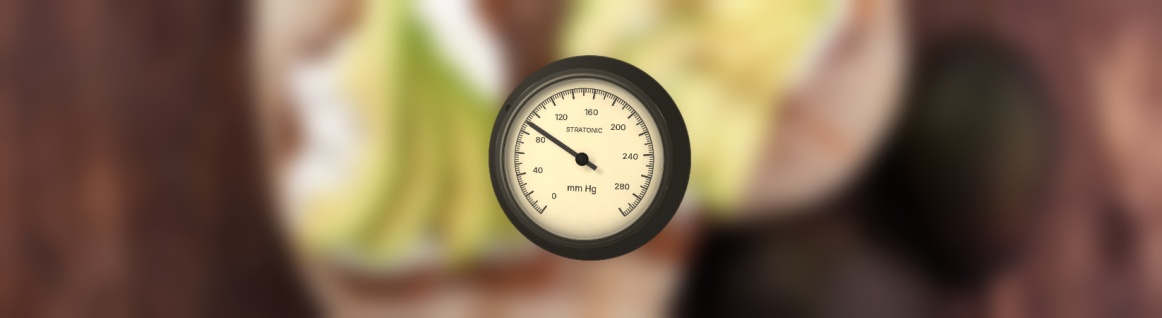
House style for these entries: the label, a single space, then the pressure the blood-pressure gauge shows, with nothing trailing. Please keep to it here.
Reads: 90 mmHg
